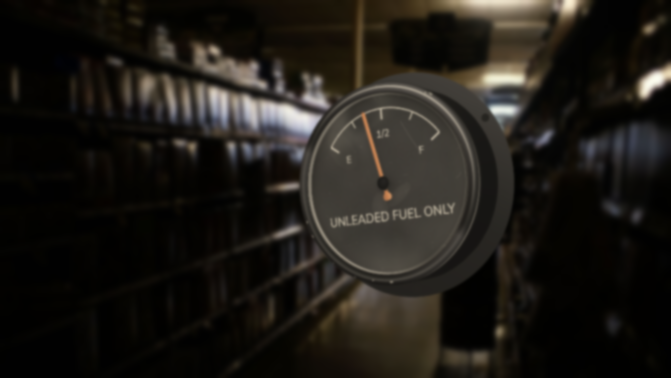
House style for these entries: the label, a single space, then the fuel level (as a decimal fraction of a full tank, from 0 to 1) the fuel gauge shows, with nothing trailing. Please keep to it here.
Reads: 0.375
